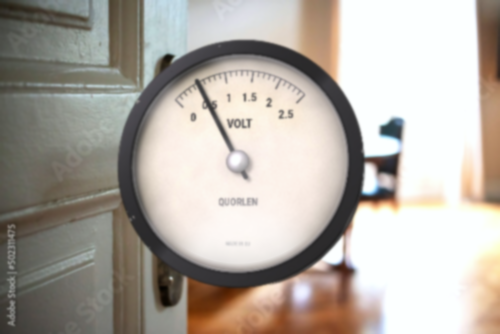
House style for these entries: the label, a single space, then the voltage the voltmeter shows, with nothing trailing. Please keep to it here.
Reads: 0.5 V
